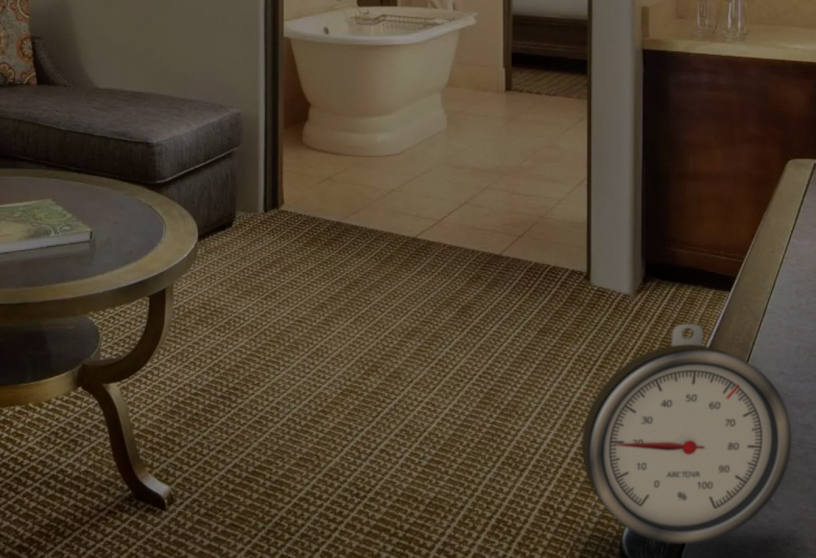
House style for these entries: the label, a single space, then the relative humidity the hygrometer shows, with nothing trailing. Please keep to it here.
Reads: 20 %
